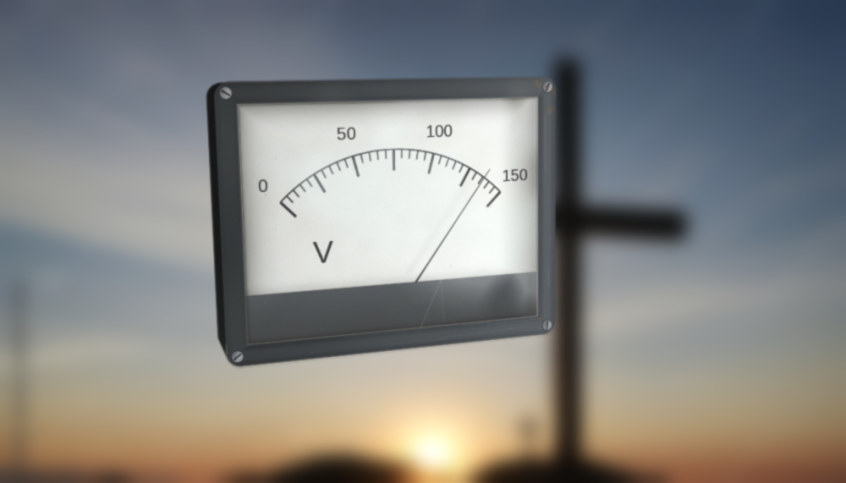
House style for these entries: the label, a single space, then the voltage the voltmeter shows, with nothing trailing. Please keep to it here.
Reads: 135 V
